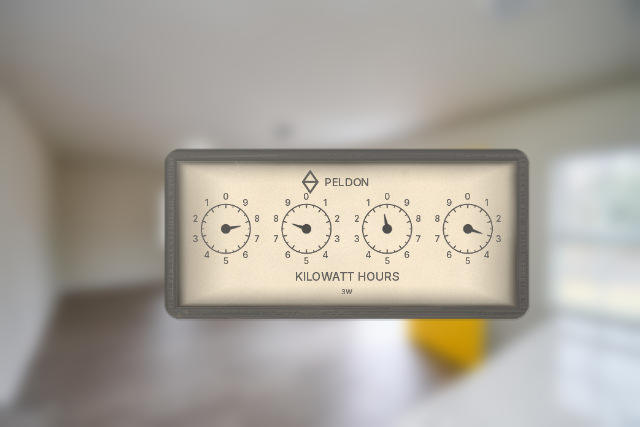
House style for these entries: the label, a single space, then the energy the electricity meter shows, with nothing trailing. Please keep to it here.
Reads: 7803 kWh
